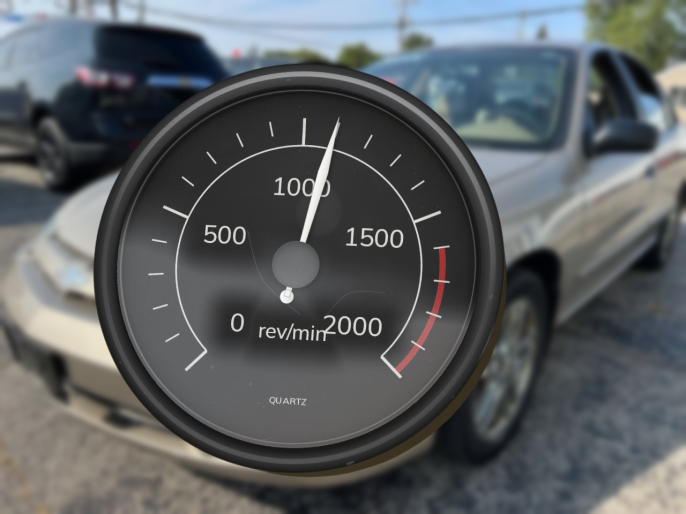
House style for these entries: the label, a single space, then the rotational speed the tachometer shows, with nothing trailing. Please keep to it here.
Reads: 1100 rpm
